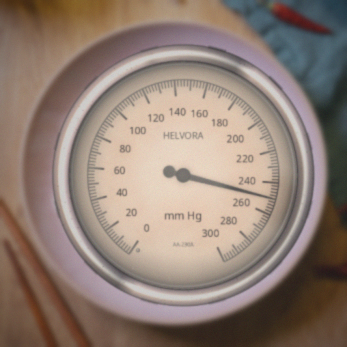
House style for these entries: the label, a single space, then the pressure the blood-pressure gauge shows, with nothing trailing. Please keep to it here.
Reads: 250 mmHg
